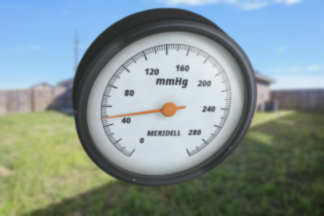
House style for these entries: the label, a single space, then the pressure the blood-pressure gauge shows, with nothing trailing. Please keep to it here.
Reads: 50 mmHg
